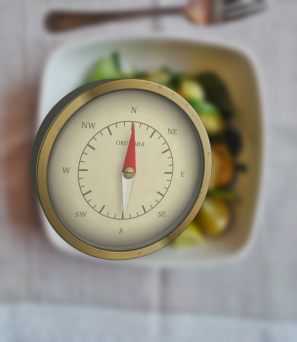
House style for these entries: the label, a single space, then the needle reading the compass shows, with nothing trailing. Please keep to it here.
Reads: 0 °
